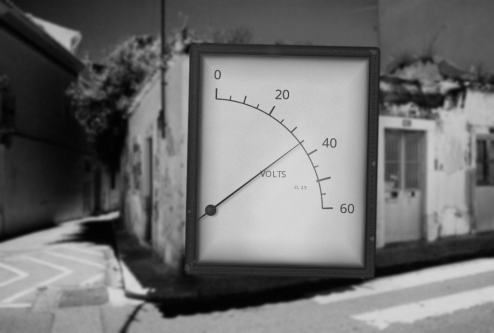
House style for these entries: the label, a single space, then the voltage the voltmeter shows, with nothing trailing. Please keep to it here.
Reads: 35 V
